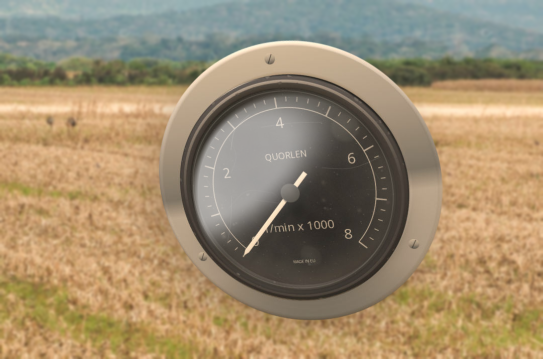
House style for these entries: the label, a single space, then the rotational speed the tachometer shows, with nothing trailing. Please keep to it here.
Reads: 0 rpm
